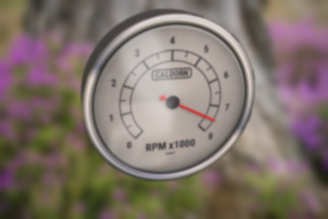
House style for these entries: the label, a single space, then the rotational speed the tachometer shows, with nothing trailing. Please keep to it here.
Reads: 7500 rpm
